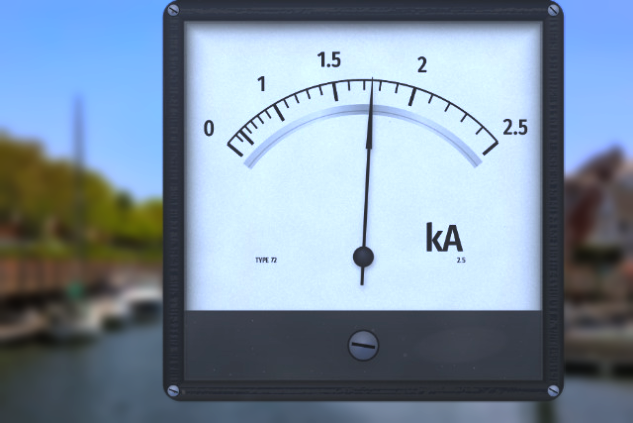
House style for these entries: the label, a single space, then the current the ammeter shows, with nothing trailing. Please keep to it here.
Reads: 1.75 kA
